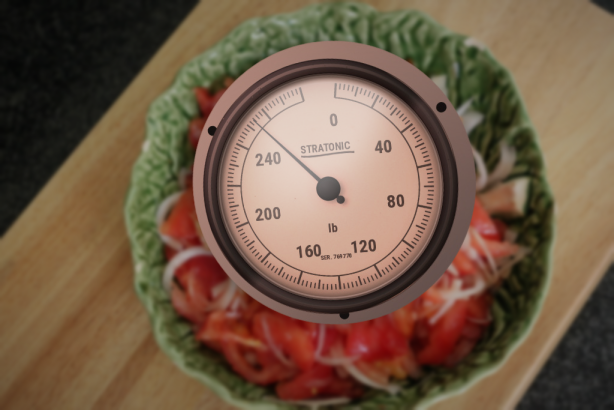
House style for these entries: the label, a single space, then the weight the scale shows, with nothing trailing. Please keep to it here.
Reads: 254 lb
